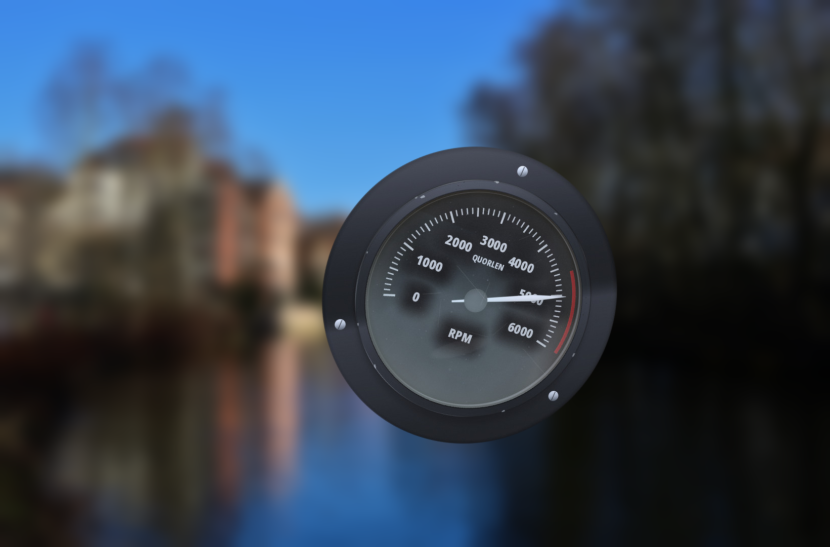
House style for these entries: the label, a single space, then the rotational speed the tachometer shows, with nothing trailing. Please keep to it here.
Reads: 5000 rpm
